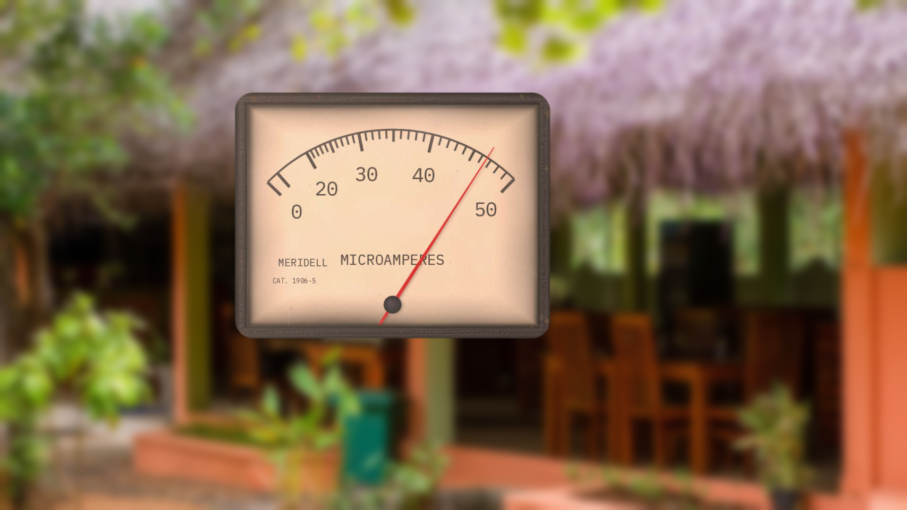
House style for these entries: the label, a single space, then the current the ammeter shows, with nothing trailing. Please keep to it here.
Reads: 46.5 µA
